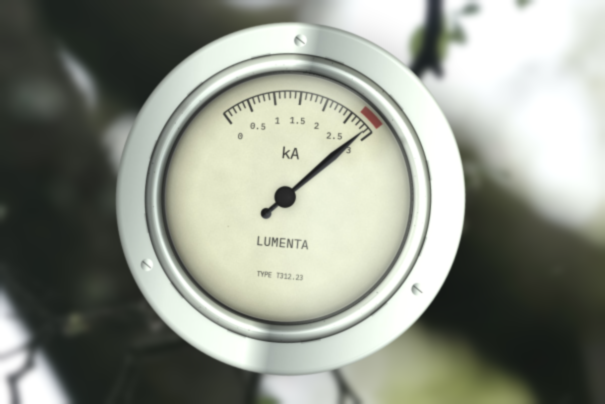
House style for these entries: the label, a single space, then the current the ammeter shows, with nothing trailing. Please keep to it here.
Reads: 2.9 kA
